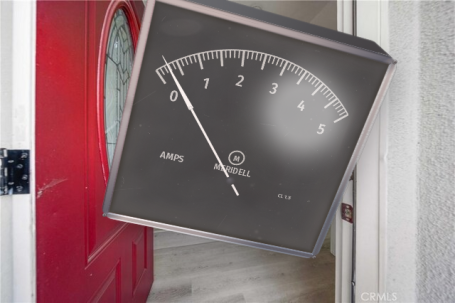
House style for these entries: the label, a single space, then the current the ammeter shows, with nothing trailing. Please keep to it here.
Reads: 0.3 A
